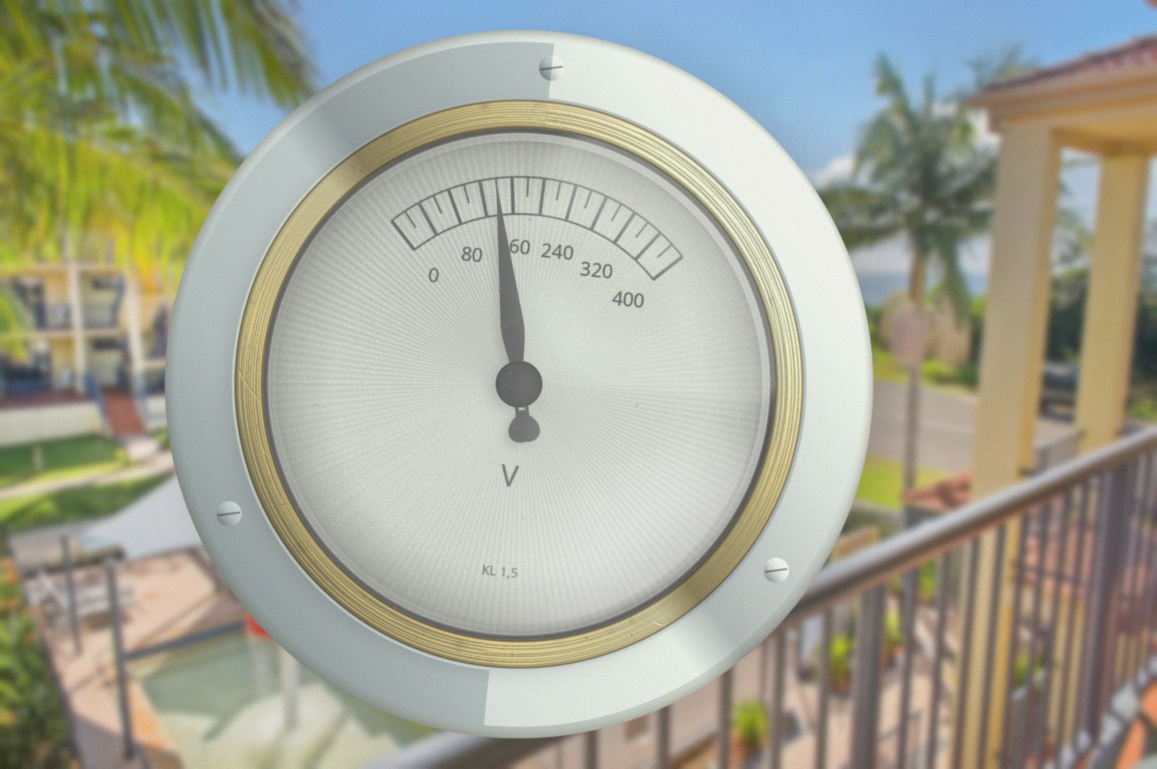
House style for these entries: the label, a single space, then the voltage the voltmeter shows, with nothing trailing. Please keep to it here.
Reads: 140 V
